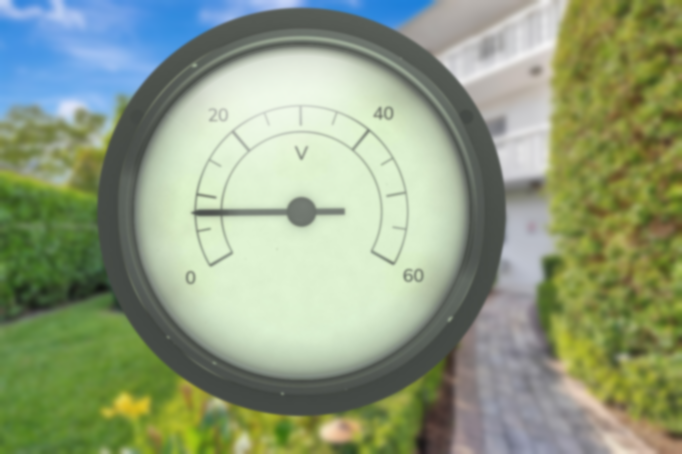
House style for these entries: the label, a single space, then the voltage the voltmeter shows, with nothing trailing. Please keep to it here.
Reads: 7.5 V
